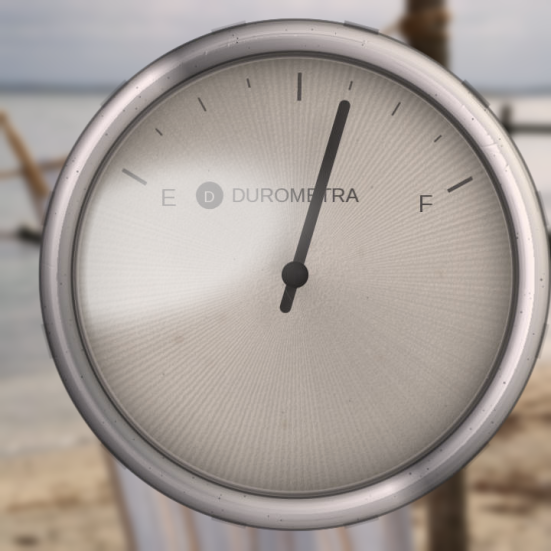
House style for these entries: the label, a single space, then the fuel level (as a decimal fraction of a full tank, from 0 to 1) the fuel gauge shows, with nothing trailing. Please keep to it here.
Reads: 0.625
